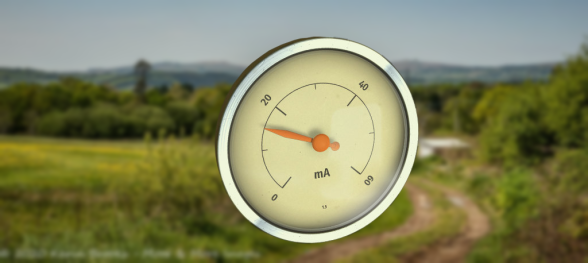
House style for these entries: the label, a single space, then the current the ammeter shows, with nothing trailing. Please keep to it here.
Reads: 15 mA
